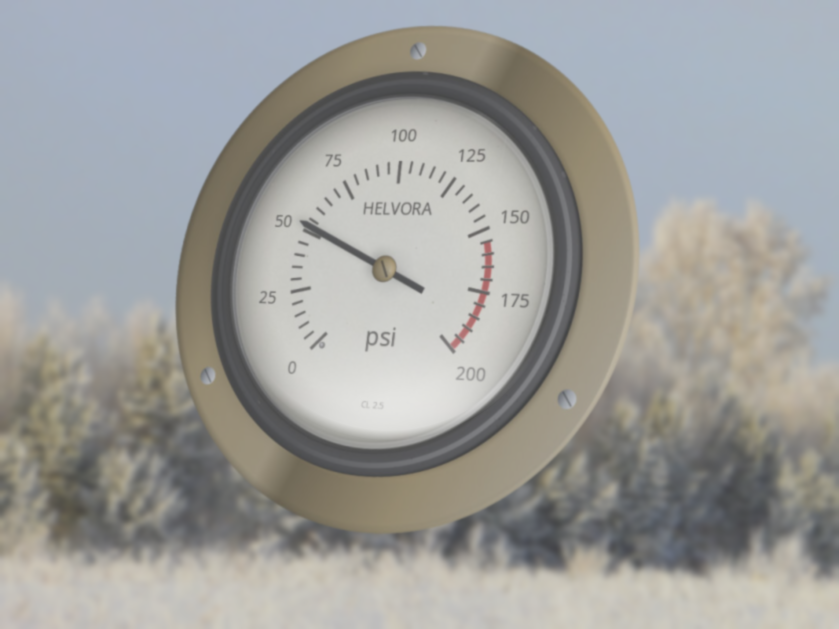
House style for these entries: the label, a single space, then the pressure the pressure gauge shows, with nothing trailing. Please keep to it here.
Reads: 52.5 psi
